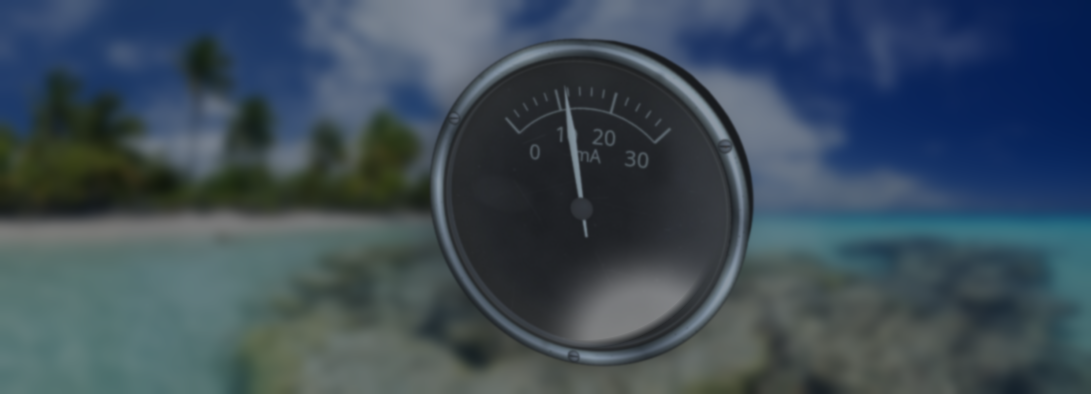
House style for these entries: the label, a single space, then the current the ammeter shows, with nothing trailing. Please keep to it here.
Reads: 12 mA
